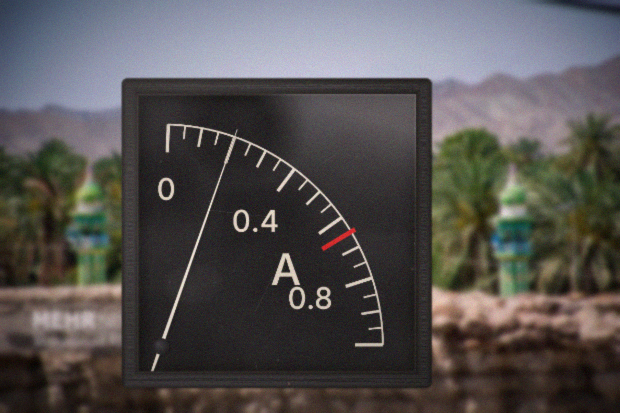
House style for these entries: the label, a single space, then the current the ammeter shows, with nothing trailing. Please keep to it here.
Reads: 0.2 A
